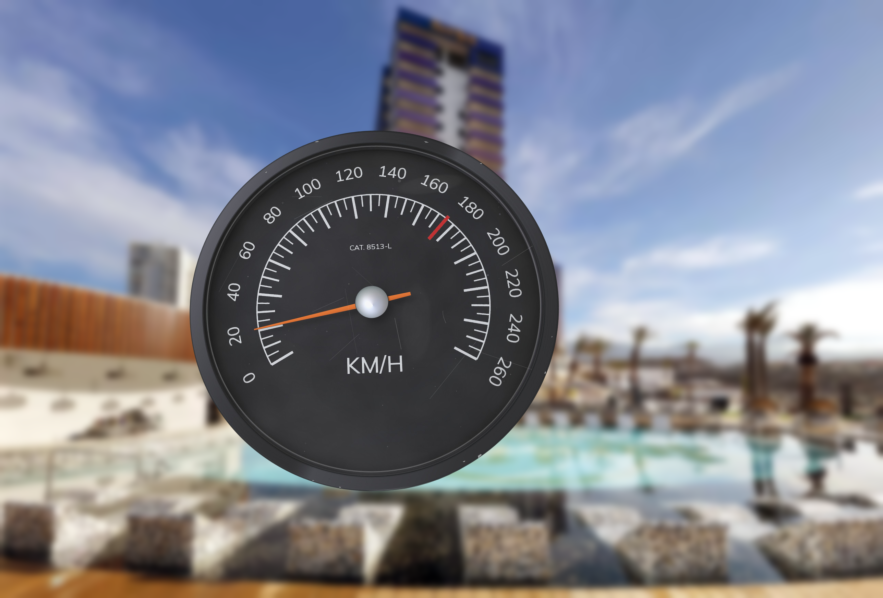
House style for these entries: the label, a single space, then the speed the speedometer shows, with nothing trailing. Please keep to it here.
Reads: 20 km/h
